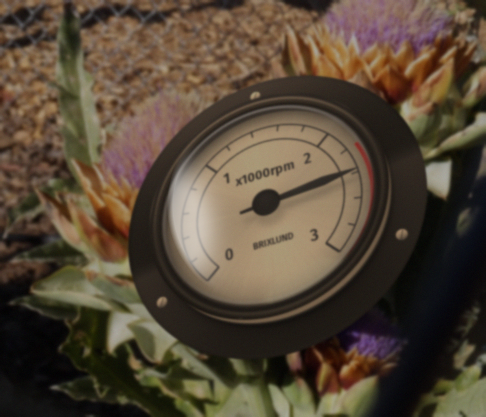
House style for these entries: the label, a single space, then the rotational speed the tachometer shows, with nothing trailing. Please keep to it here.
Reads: 2400 rpm
